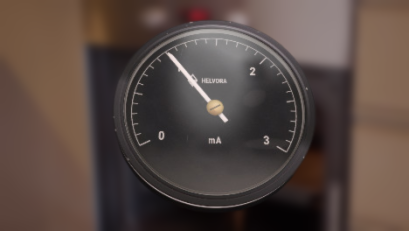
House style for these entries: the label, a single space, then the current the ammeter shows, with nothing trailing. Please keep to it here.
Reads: 1 mA
